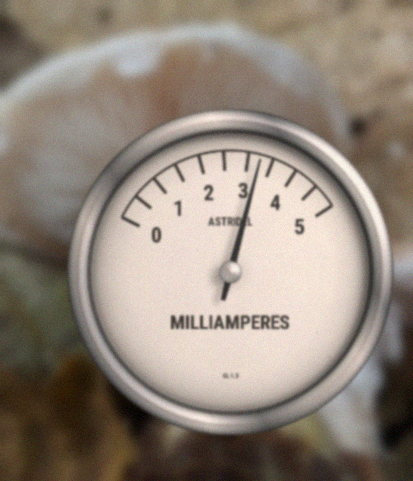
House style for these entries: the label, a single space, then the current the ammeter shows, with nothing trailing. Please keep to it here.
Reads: 3.25 mA
